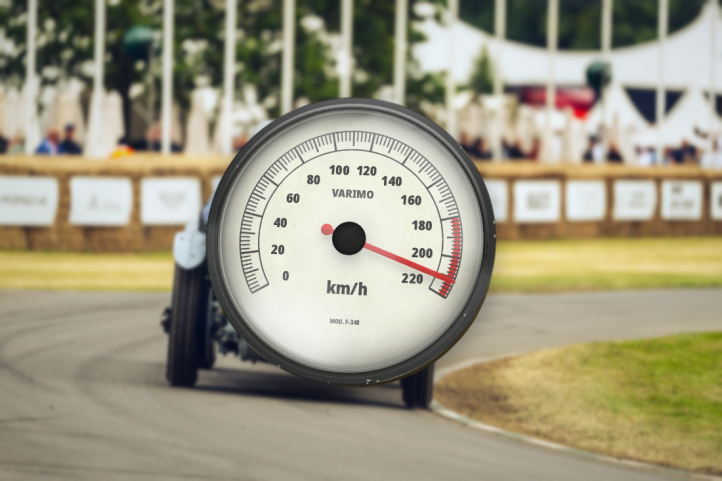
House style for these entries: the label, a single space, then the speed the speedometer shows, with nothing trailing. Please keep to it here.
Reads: 212 km/h
